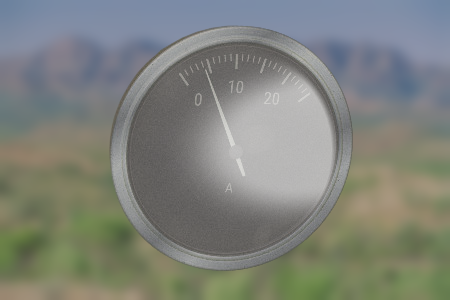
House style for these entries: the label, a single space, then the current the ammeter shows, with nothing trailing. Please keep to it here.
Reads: 4 A
